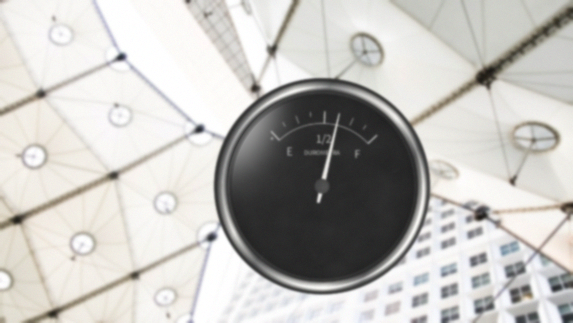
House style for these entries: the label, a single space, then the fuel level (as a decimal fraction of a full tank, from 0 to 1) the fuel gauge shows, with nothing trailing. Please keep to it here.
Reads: 0.625
